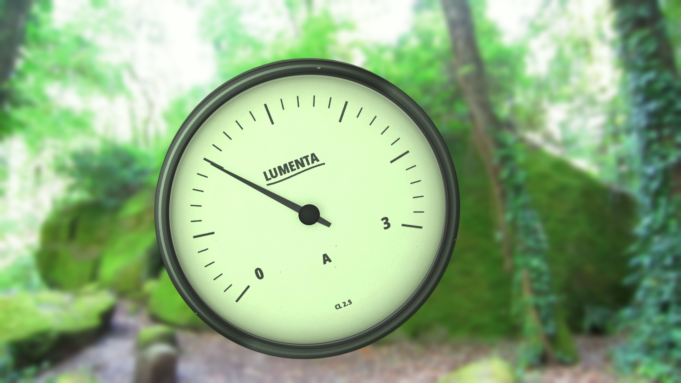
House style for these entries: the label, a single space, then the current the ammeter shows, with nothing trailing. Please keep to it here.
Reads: 1 A
